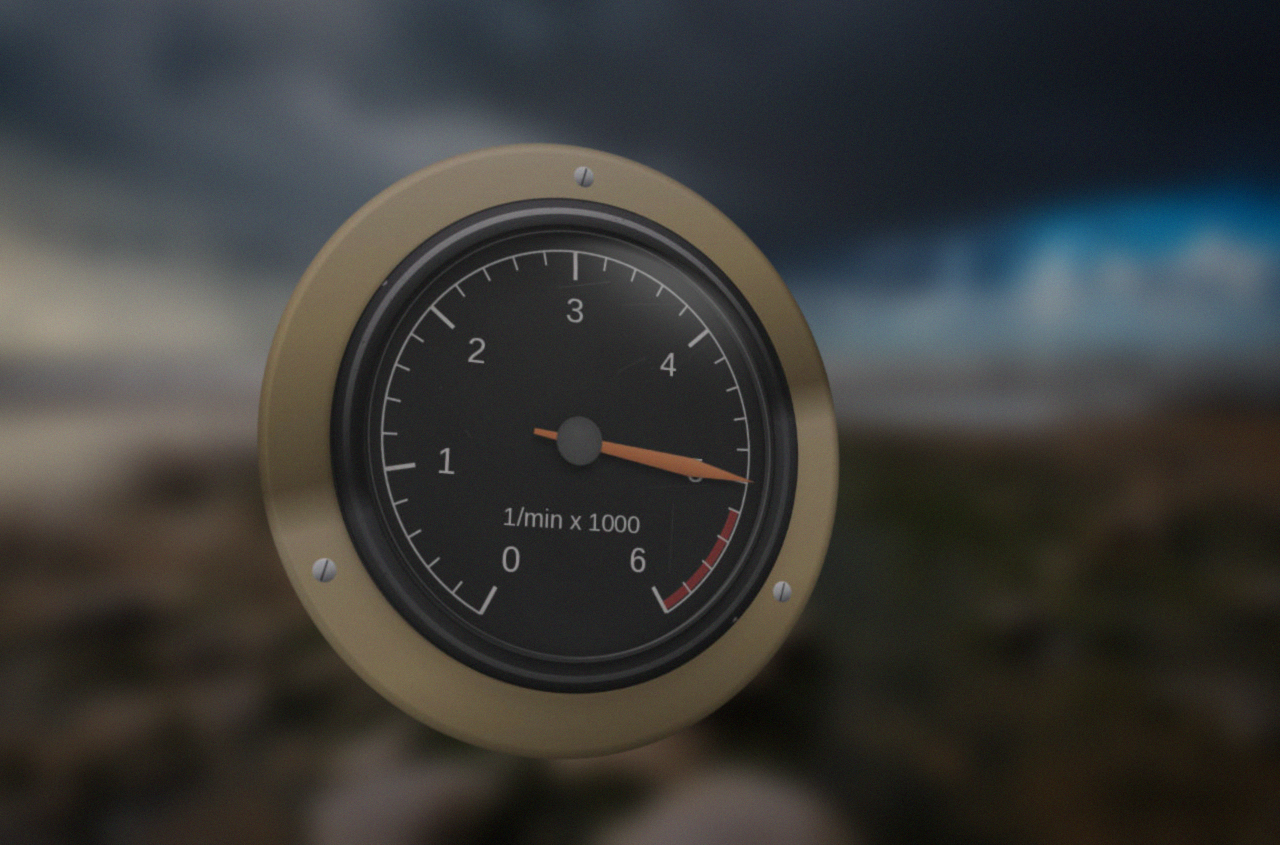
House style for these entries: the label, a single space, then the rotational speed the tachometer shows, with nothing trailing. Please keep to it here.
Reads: 5000 rpm
